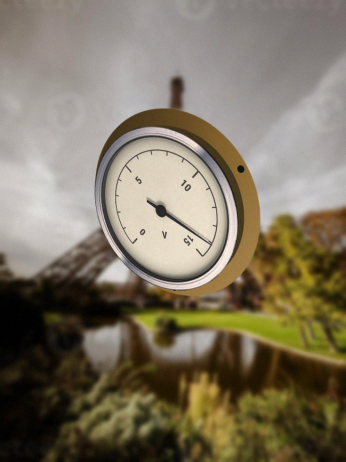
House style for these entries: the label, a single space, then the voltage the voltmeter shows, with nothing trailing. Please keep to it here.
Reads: 14 V
